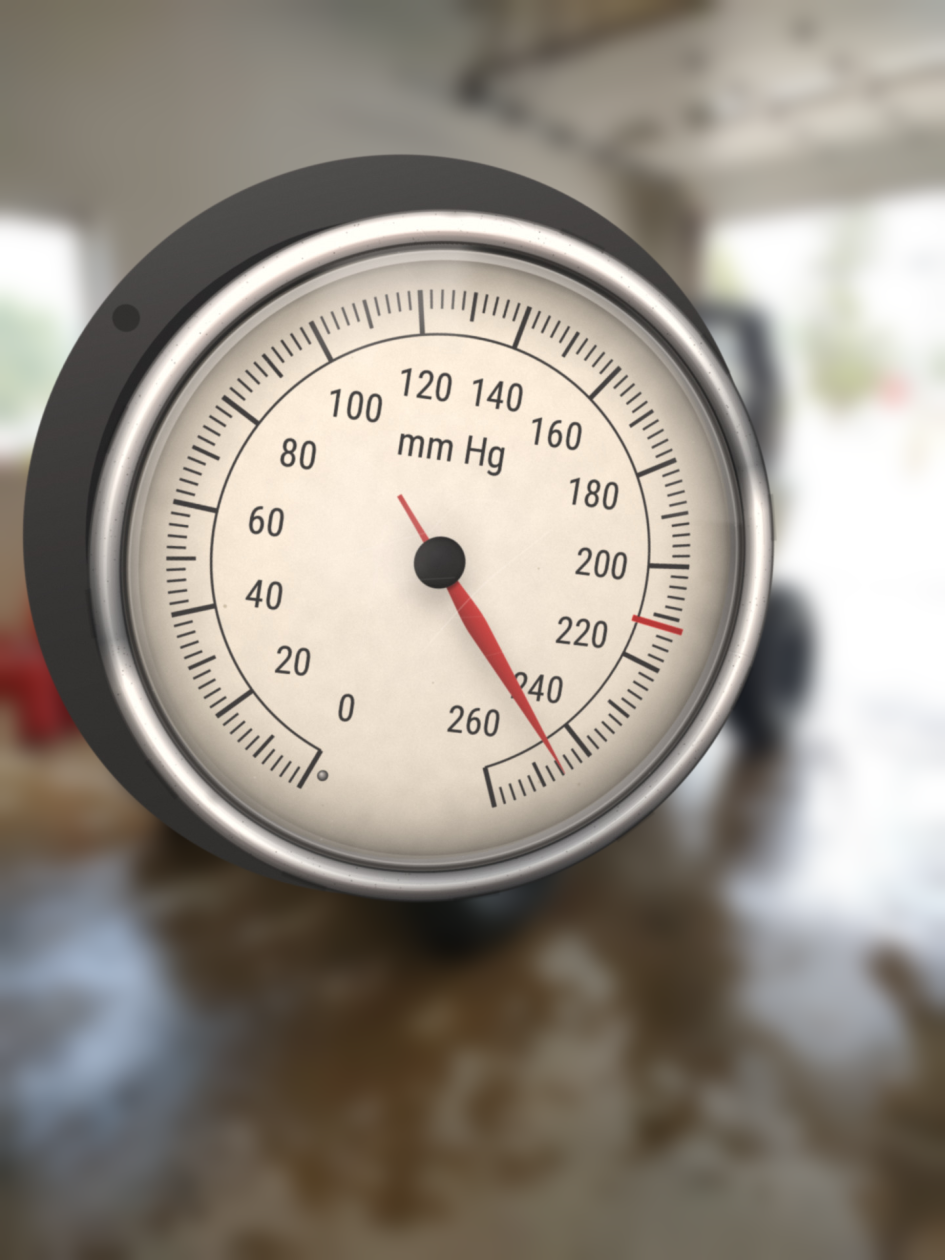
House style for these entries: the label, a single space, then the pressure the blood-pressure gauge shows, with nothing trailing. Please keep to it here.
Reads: 246 mmHg
